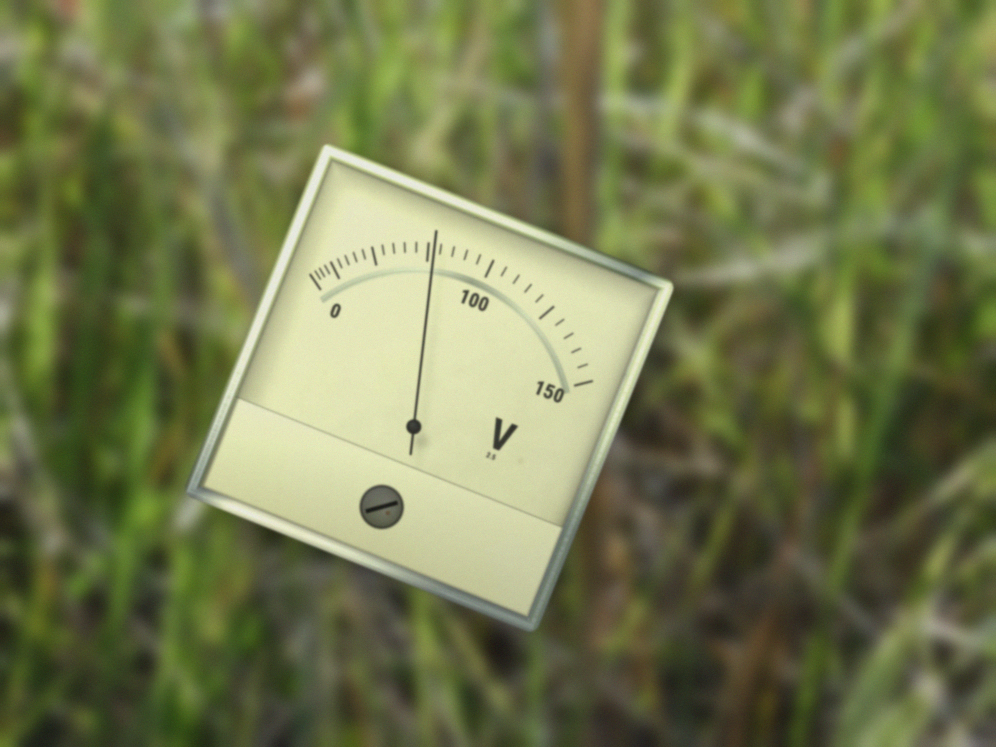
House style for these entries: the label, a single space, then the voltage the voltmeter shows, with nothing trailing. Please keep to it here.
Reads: 77.5 V
